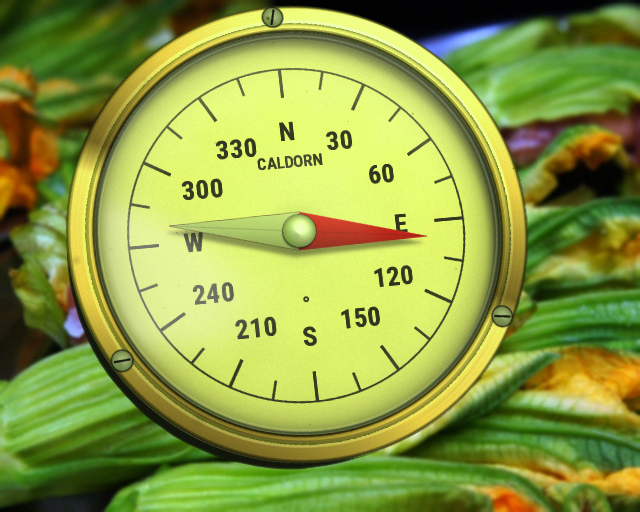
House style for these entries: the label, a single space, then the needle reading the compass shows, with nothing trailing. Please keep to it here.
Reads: 97.5 °
